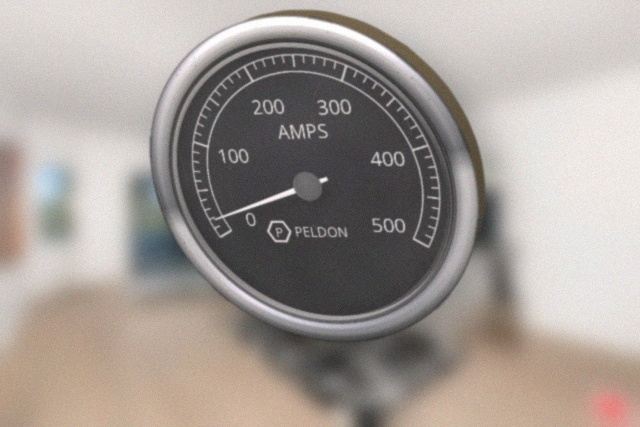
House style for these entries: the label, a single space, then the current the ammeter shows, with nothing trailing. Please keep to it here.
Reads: 20 A
